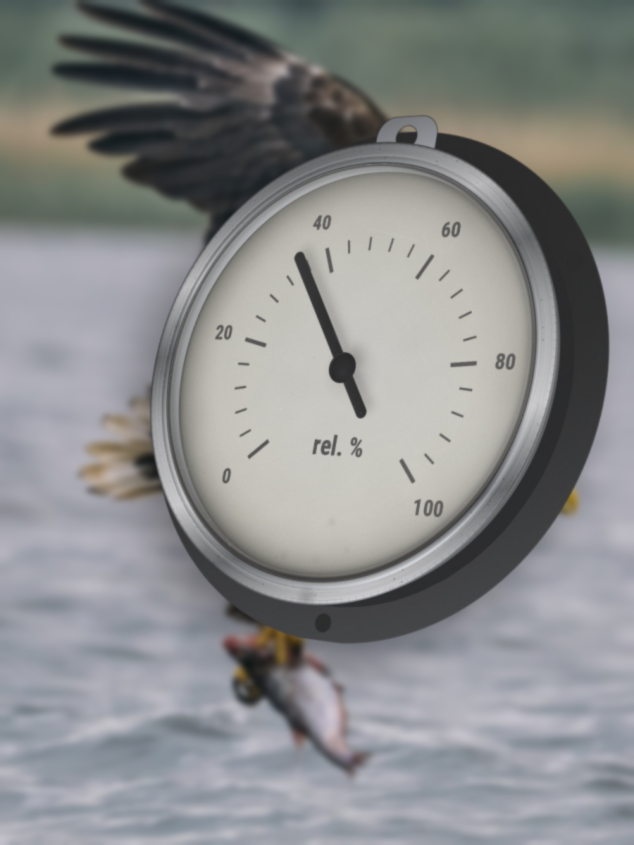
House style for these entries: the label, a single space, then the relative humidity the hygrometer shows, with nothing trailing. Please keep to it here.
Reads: 36 %
